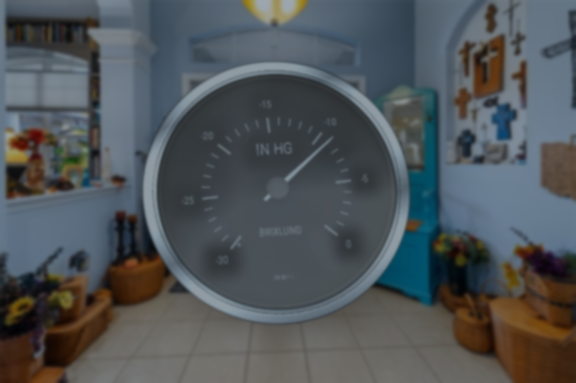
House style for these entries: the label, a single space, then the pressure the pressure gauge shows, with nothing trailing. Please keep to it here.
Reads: -9 inHg
